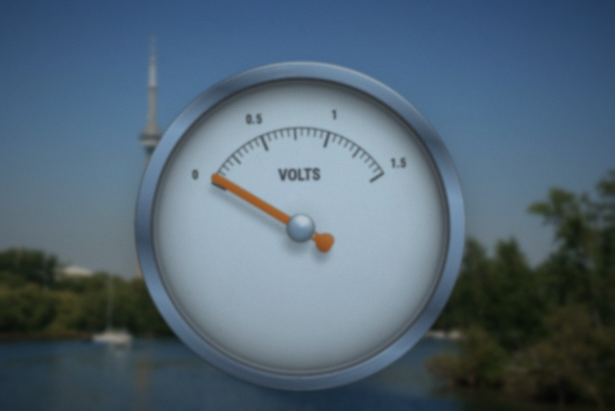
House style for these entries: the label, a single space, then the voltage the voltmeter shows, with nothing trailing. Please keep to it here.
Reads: 0.05 V
